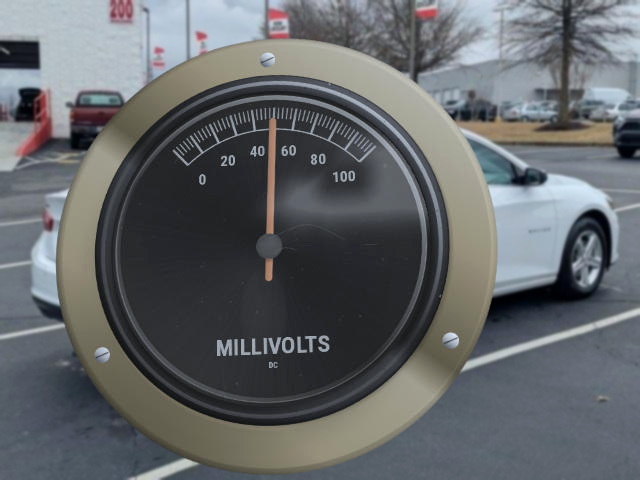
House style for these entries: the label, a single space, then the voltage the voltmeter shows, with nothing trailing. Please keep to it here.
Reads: 50 mV
